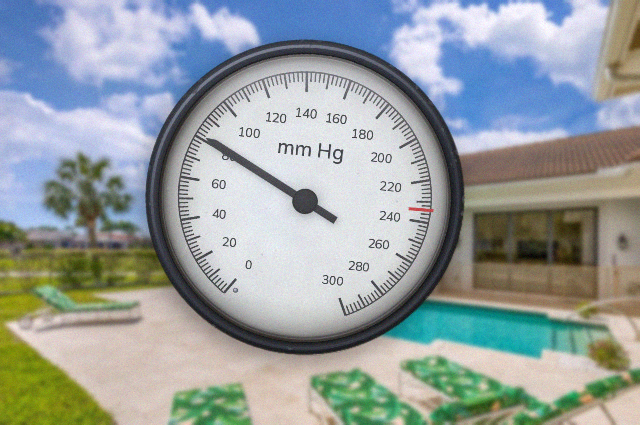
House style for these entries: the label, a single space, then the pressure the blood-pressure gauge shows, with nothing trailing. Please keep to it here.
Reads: 82 mmHg
